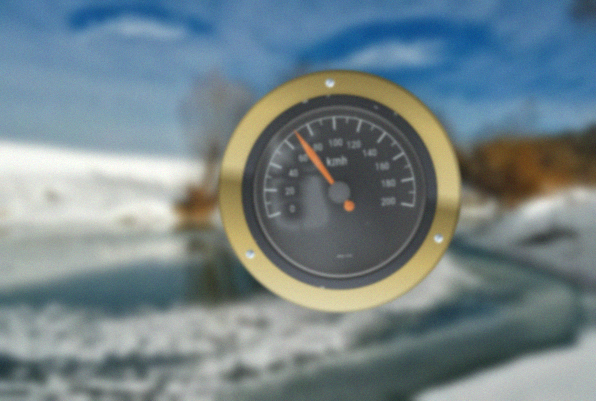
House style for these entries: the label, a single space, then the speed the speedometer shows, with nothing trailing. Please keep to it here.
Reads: 70 km/h
